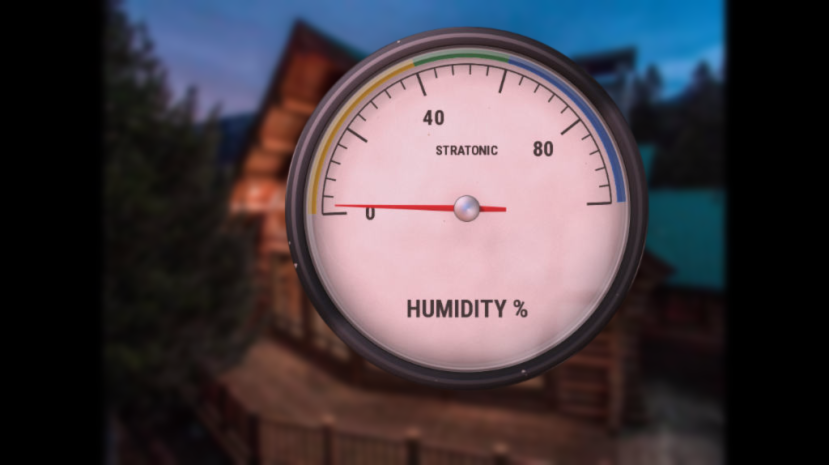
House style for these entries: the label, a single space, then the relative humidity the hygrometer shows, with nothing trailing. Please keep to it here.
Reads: 2 %
